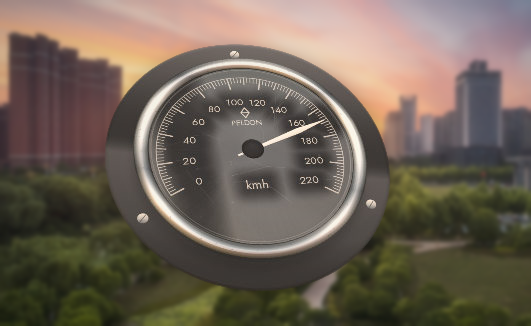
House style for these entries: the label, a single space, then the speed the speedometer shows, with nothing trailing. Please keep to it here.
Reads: 170 km/h
